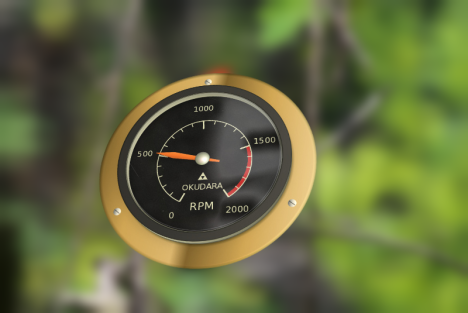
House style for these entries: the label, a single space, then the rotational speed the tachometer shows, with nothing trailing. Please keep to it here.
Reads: 500 rpm
